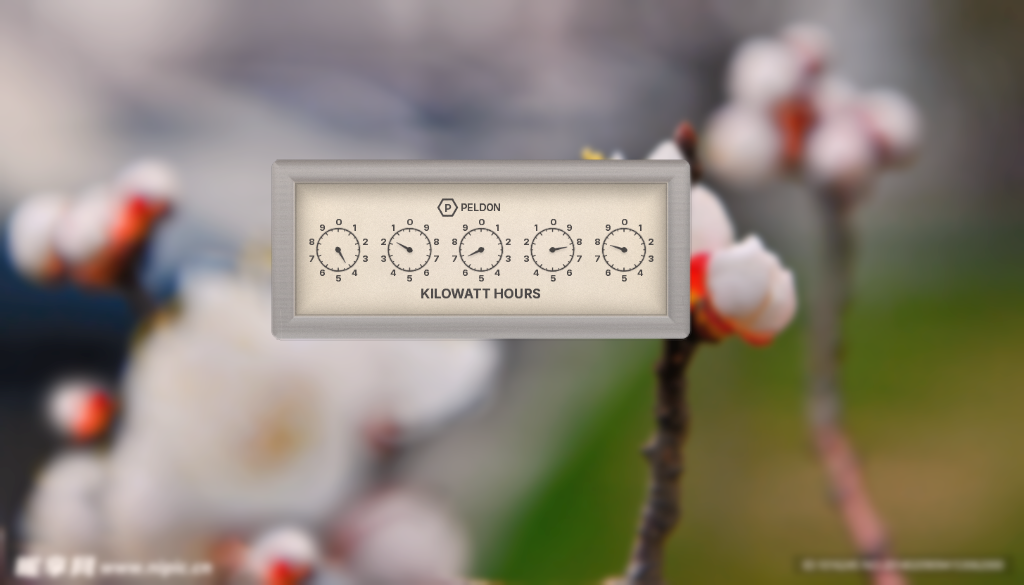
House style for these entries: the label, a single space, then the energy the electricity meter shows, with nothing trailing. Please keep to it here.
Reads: 41678 kWh
